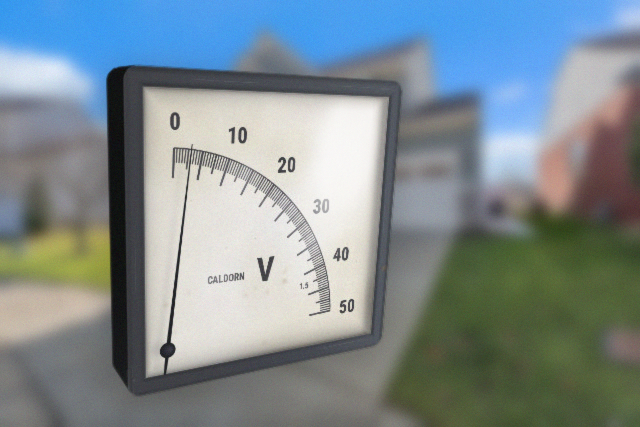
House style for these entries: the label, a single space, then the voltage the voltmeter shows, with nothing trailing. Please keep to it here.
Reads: 2.5 V
